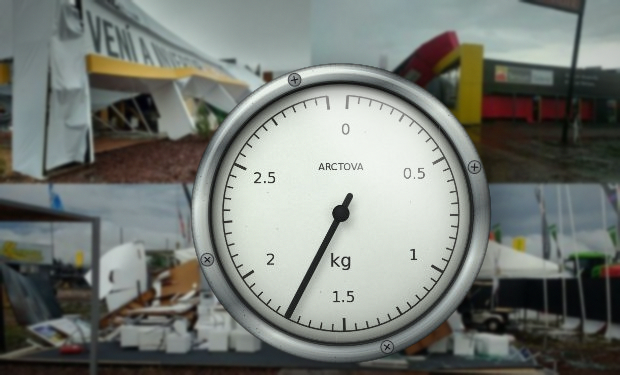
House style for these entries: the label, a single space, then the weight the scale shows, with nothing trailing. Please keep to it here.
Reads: 1.75 kg
